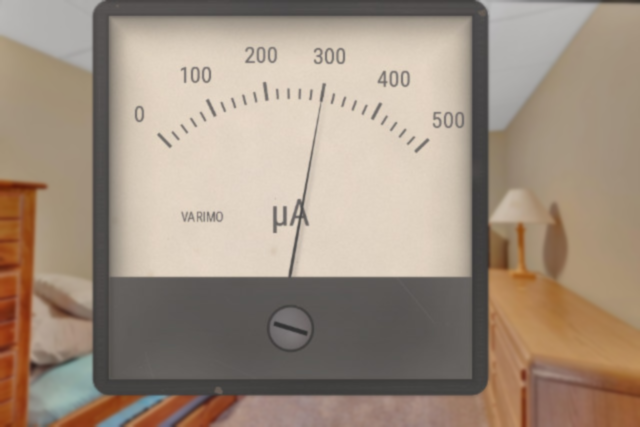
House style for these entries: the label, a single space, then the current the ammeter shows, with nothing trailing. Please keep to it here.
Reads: 300 µA
